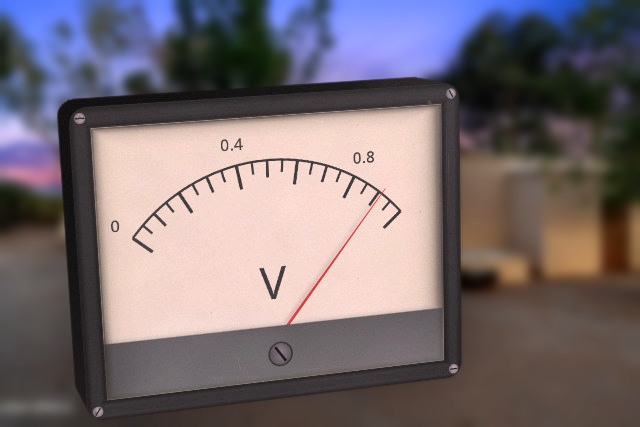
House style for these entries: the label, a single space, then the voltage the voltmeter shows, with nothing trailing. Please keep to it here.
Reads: 0.9 V
